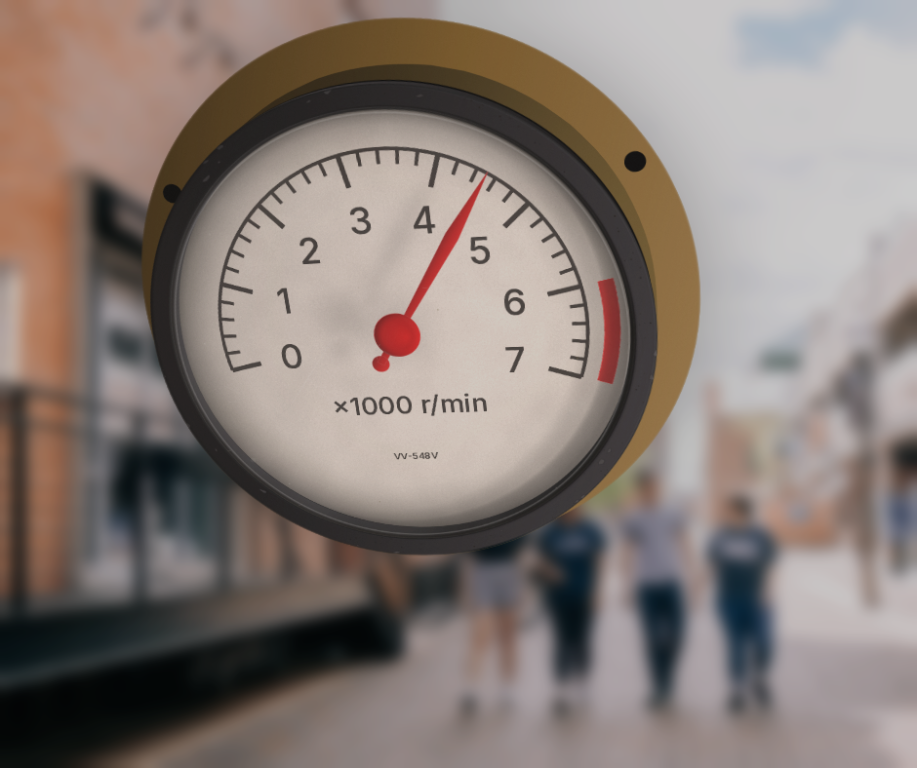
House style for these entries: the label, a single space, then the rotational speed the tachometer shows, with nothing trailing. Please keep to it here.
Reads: 4500 rpm
